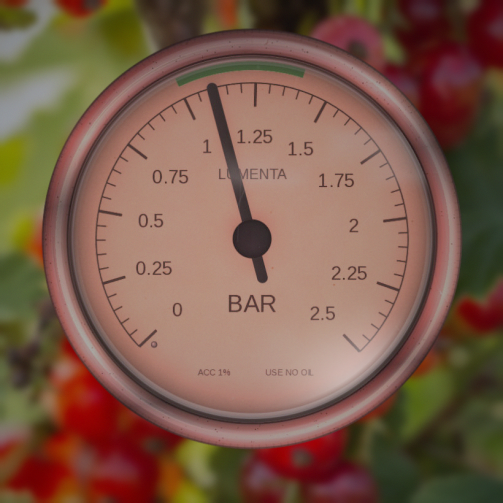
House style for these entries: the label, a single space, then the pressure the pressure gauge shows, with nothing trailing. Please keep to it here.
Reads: 1.1 bar
